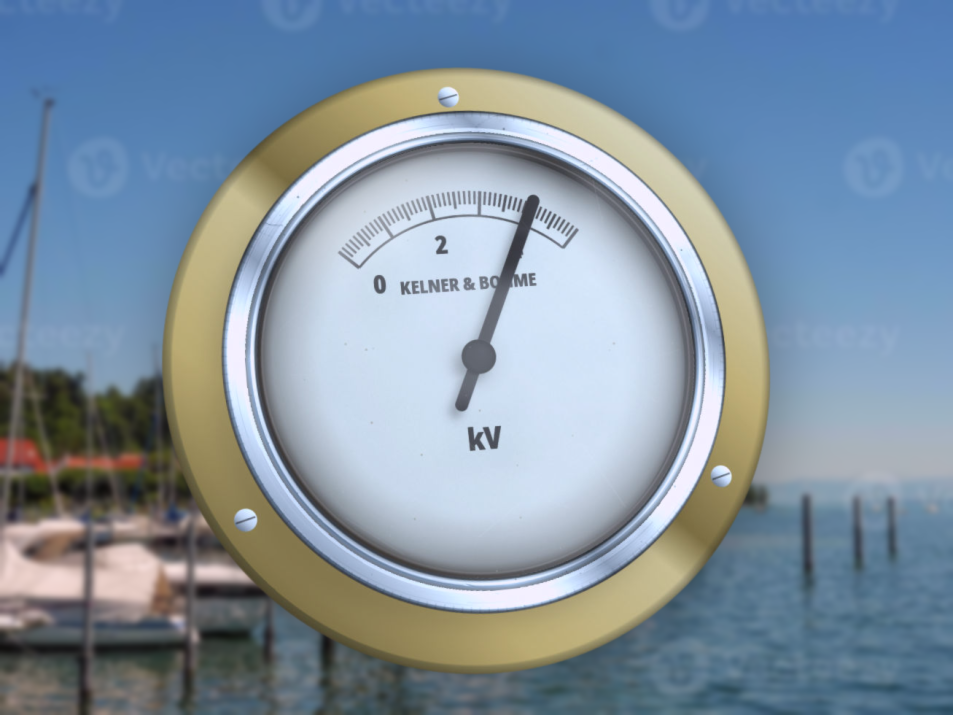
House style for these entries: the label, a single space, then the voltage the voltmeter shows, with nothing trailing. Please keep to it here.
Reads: 4 kV
